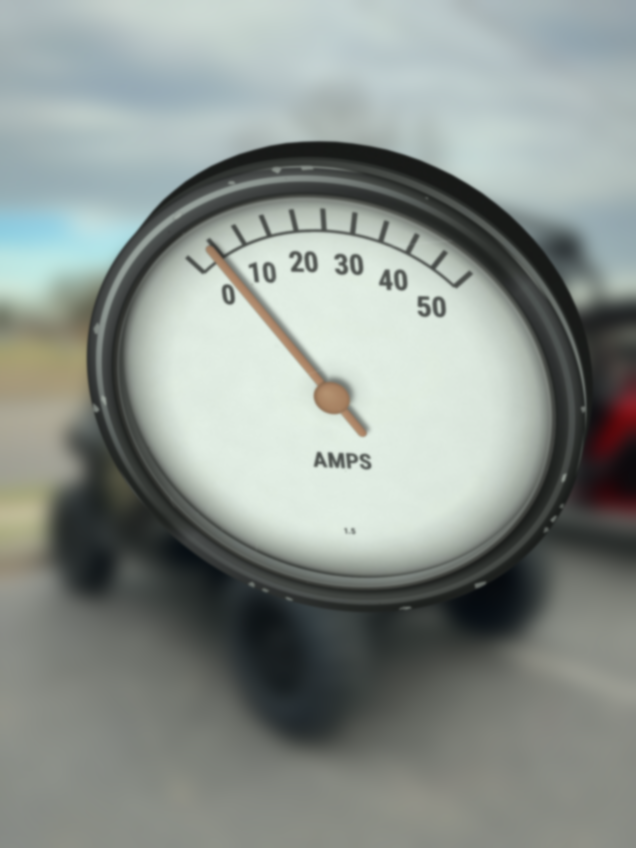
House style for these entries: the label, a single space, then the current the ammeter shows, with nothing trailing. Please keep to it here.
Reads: 5 A
